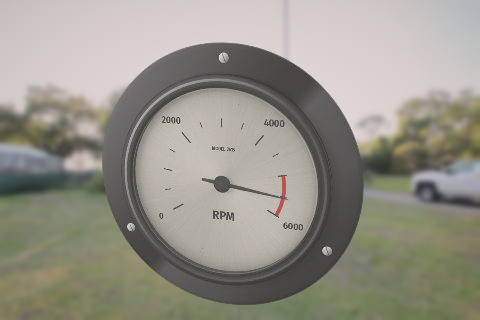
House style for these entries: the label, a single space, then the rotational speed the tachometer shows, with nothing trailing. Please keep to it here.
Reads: 5500 rpm
